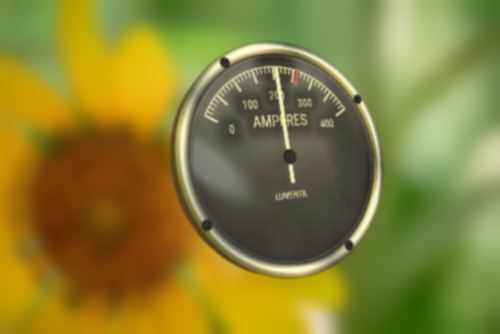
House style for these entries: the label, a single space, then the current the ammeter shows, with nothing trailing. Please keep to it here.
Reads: 200 A
